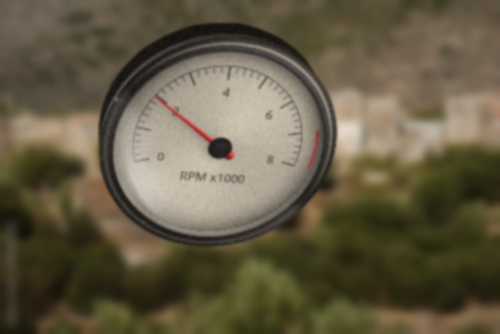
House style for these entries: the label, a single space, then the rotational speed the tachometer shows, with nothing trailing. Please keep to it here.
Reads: 2000 rpm
